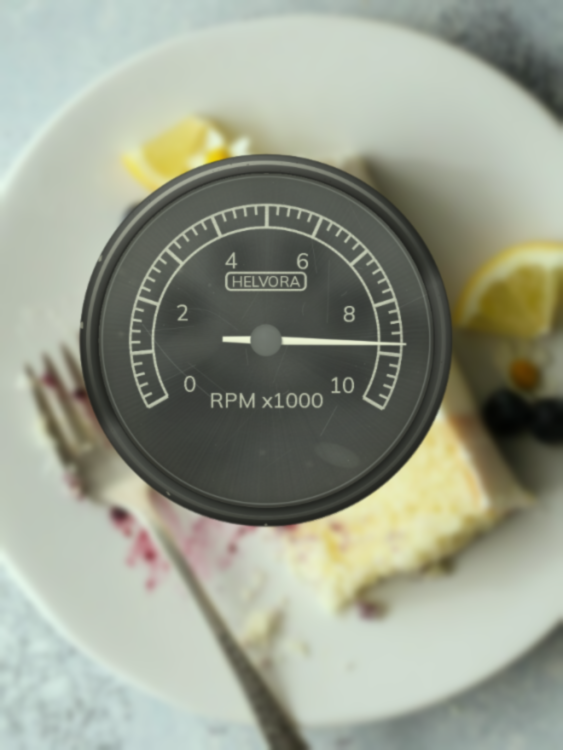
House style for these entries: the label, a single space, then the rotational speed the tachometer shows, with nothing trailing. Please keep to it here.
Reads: 8800 rpm
